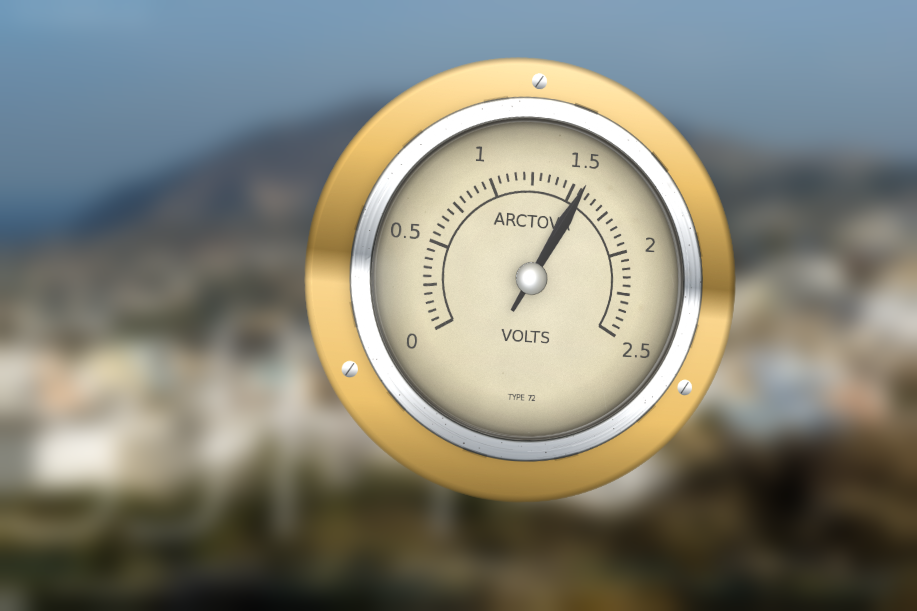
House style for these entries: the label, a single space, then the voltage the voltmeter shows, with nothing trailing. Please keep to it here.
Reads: 1.55 V
